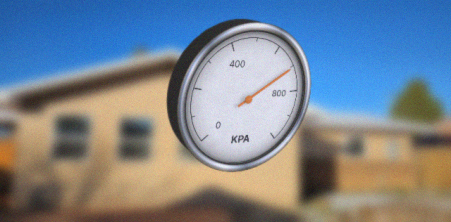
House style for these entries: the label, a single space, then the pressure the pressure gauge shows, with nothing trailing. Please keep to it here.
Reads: 700 kPa
